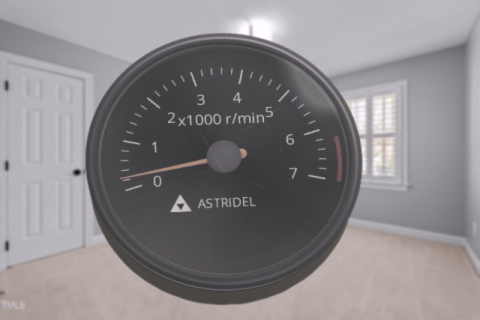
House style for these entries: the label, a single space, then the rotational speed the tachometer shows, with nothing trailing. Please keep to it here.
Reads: 200 rpm
